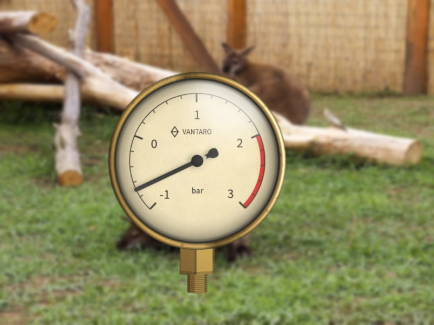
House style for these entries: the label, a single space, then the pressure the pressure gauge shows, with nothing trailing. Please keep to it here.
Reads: -0.7 bar
